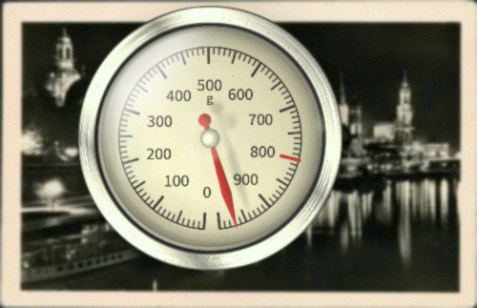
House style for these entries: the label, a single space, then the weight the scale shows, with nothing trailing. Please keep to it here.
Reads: 970 g
